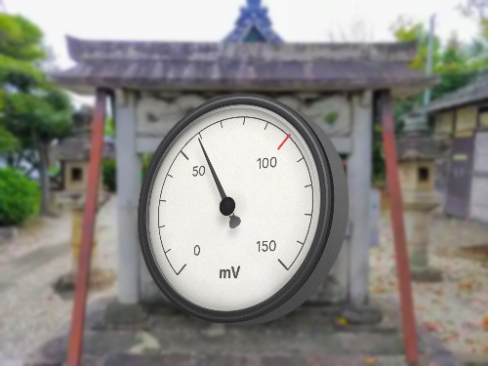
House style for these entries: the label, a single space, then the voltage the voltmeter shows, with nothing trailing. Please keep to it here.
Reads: 60 mV
